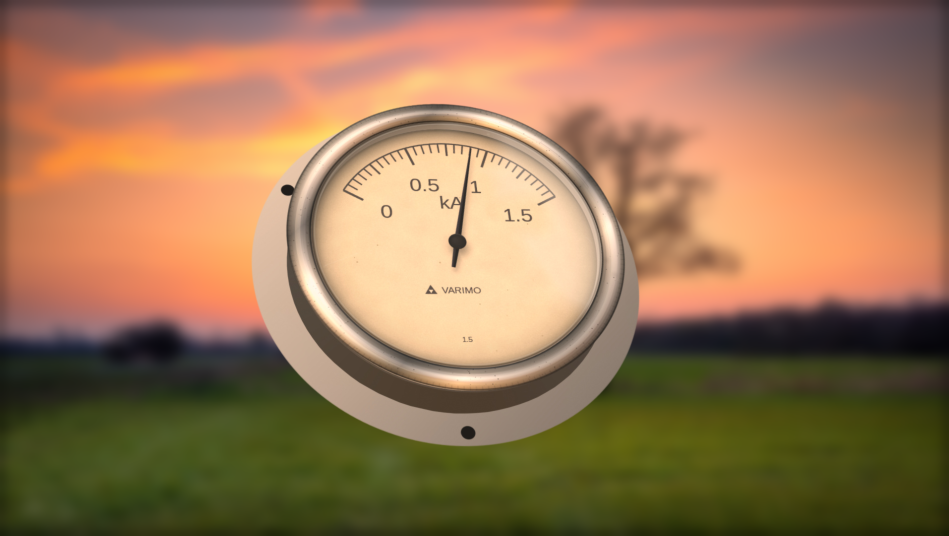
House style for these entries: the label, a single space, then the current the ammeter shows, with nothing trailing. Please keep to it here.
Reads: 0.9 kA
